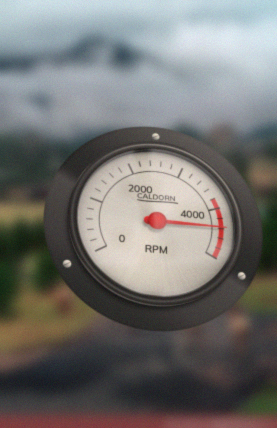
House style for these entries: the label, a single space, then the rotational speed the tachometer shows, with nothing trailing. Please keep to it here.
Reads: 4400 rpm
